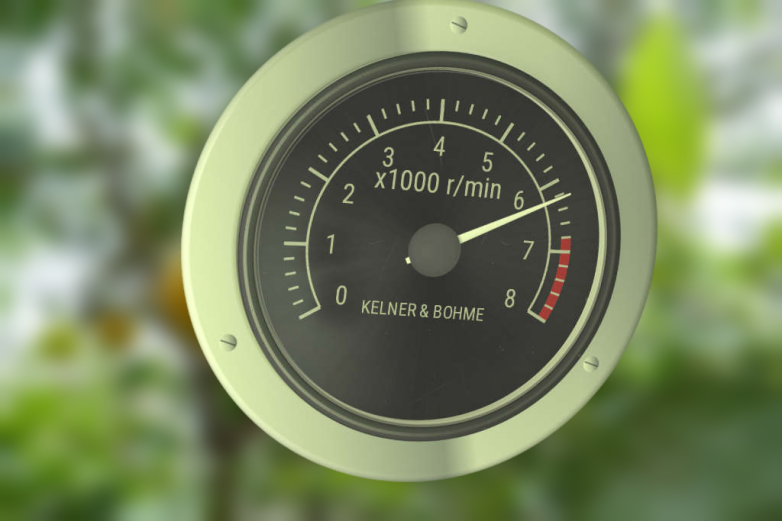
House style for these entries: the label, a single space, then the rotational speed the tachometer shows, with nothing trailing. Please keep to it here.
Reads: 6200 rpm
